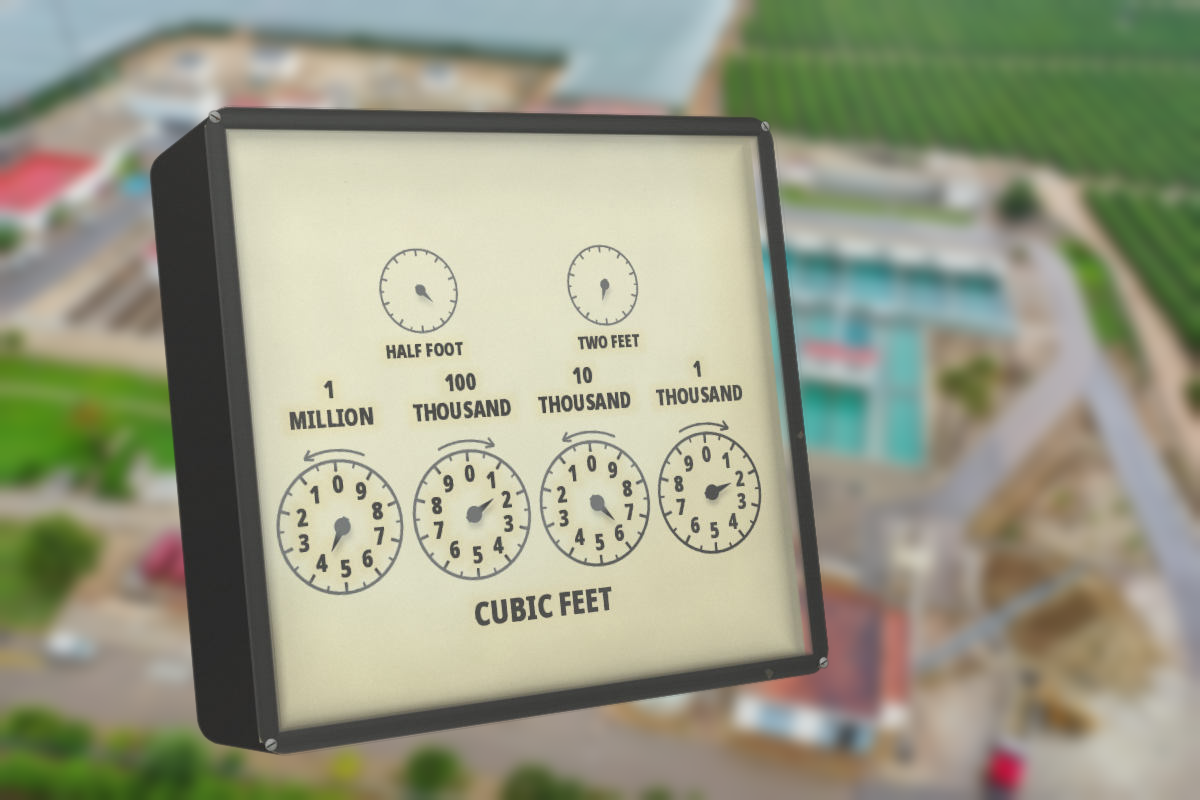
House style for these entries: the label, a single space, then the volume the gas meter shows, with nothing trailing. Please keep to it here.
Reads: 416200 ft³
